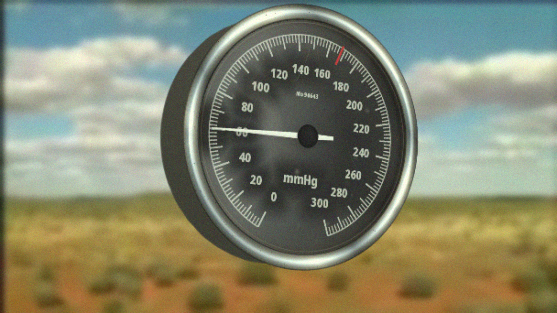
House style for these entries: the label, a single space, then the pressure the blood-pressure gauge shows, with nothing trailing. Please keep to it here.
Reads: 60 mmHg
